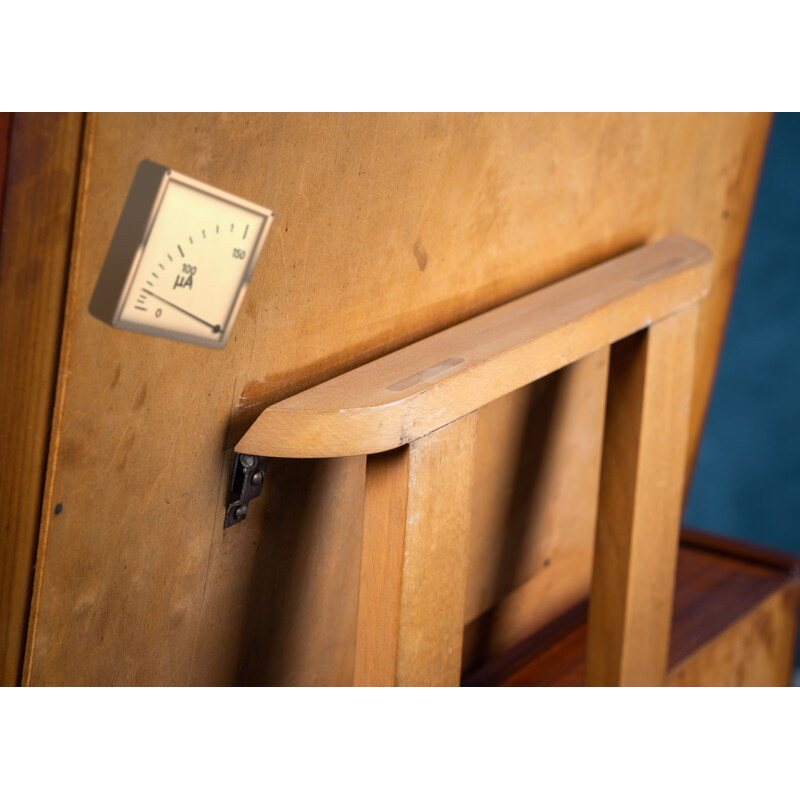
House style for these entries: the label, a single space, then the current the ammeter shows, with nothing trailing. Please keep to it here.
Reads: 50 µA
